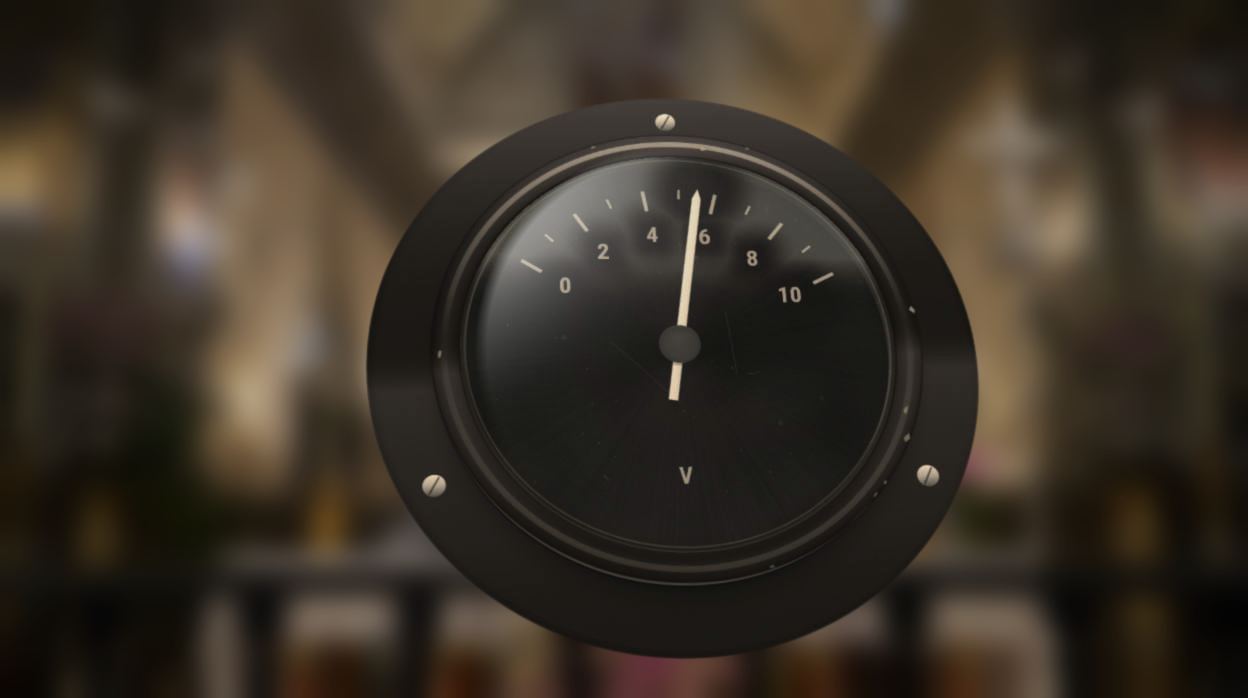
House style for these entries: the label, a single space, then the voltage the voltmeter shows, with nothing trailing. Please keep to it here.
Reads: 5.5 V
